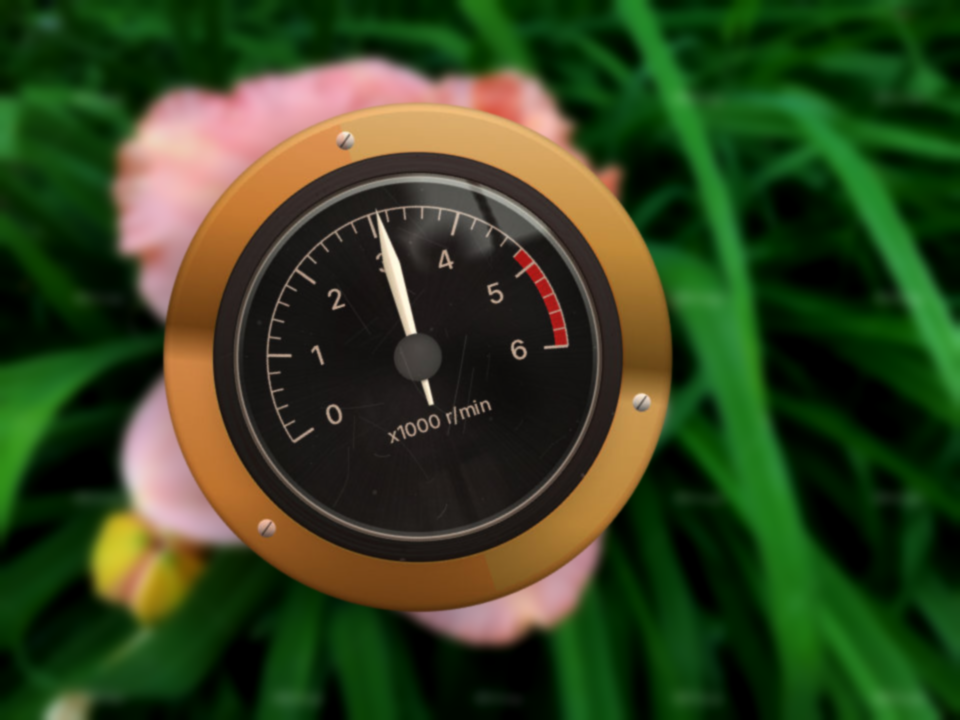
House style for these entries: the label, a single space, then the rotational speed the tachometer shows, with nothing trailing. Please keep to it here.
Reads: 3100 rpm
